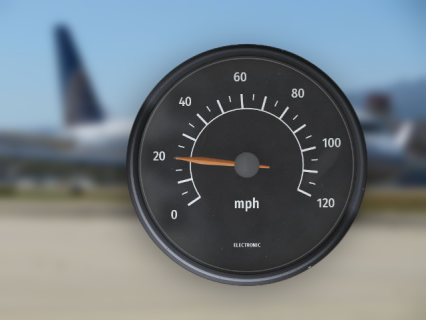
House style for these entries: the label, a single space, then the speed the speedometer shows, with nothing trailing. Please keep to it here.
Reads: 20 mph
